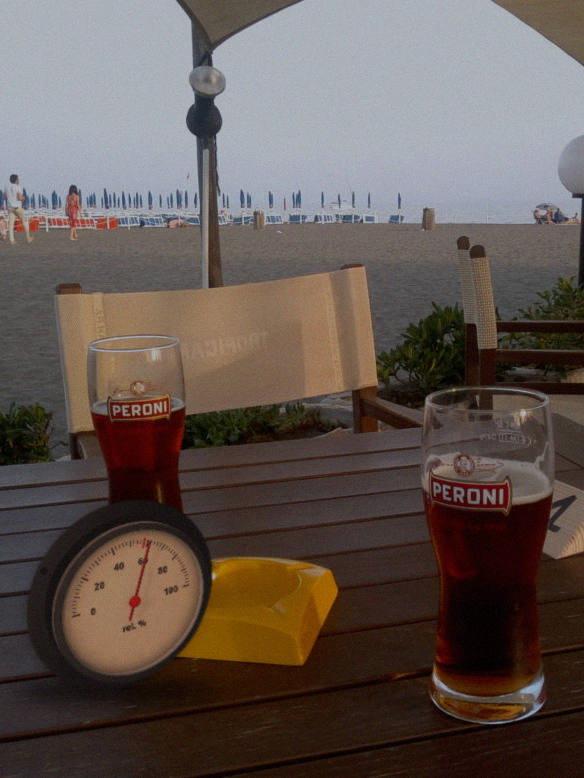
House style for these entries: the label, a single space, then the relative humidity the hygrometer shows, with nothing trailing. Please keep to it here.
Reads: 60 %
